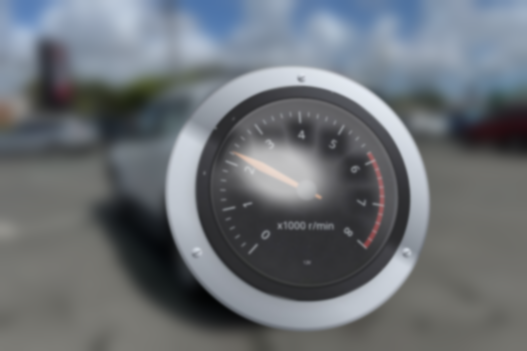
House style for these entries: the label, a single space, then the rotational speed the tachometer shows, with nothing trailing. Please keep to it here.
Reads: 2200 rpm
